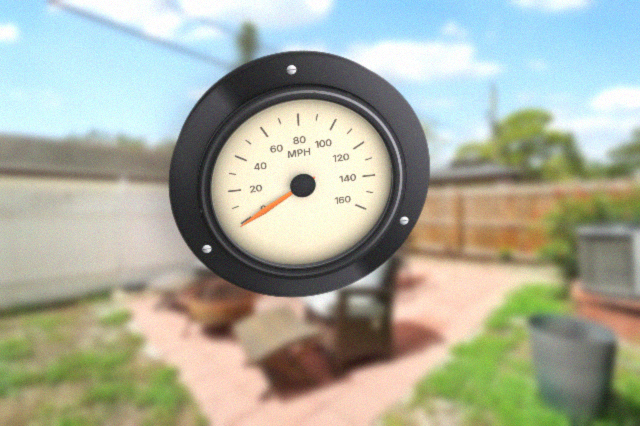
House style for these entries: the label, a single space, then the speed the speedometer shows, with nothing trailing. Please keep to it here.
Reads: 0 mph
